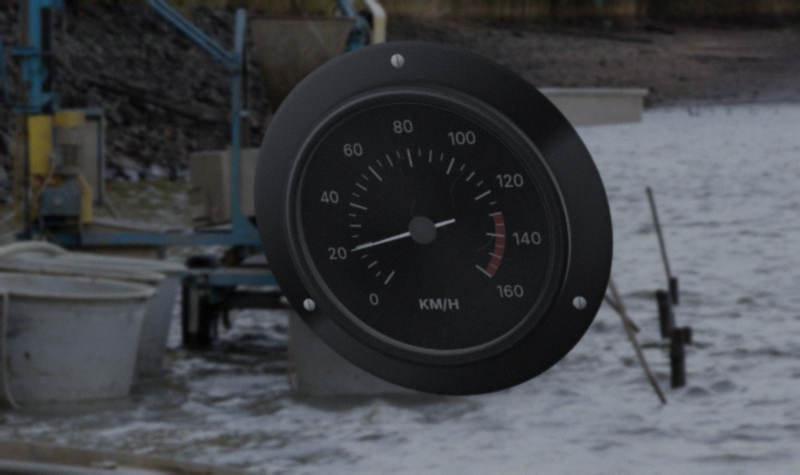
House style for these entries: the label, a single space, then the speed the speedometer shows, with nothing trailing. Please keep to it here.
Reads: 20 km/h
